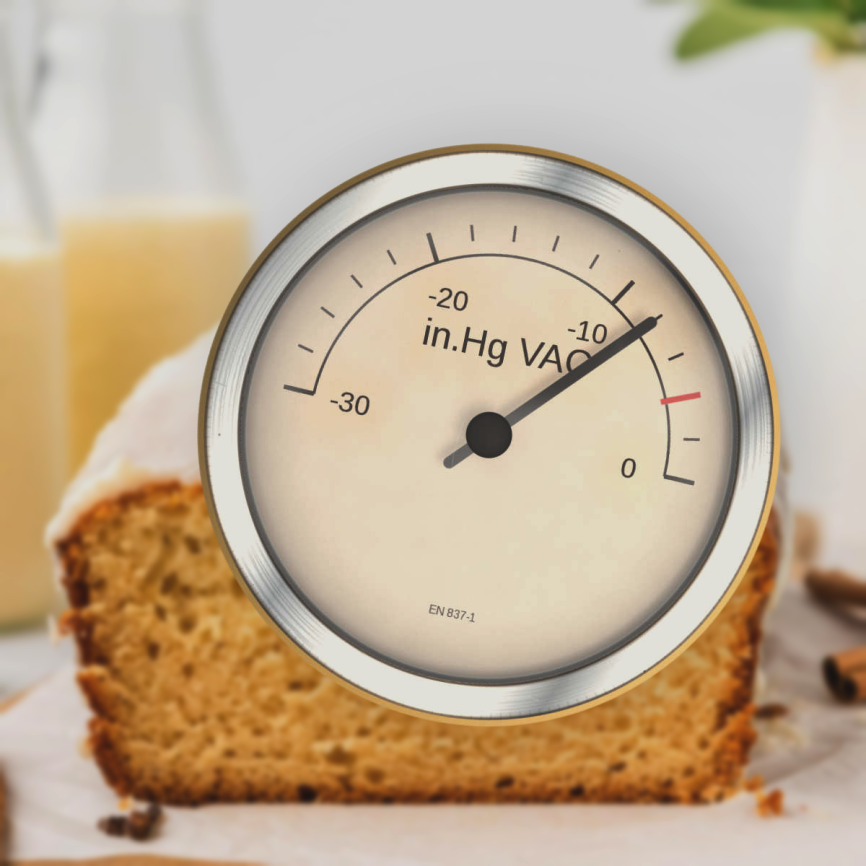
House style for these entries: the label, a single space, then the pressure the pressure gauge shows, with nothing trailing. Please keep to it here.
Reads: -8 inHg
